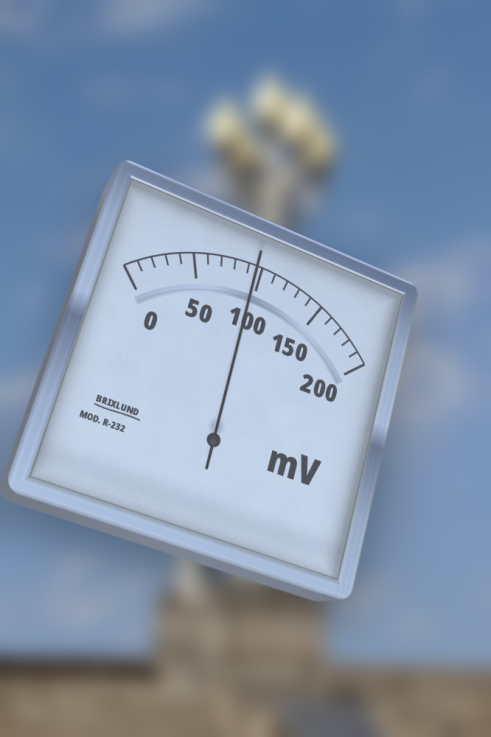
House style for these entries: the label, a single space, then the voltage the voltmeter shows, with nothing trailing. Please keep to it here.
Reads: 95 mV
